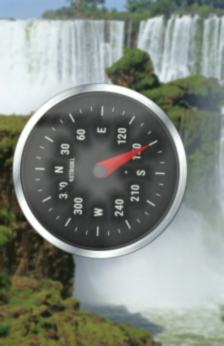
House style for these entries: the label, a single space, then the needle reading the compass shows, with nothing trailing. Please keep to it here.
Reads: 150 °
